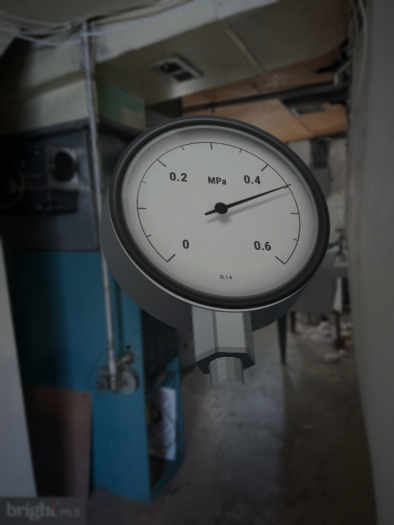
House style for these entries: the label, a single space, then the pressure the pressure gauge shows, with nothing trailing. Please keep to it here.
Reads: 0.45 MPa
